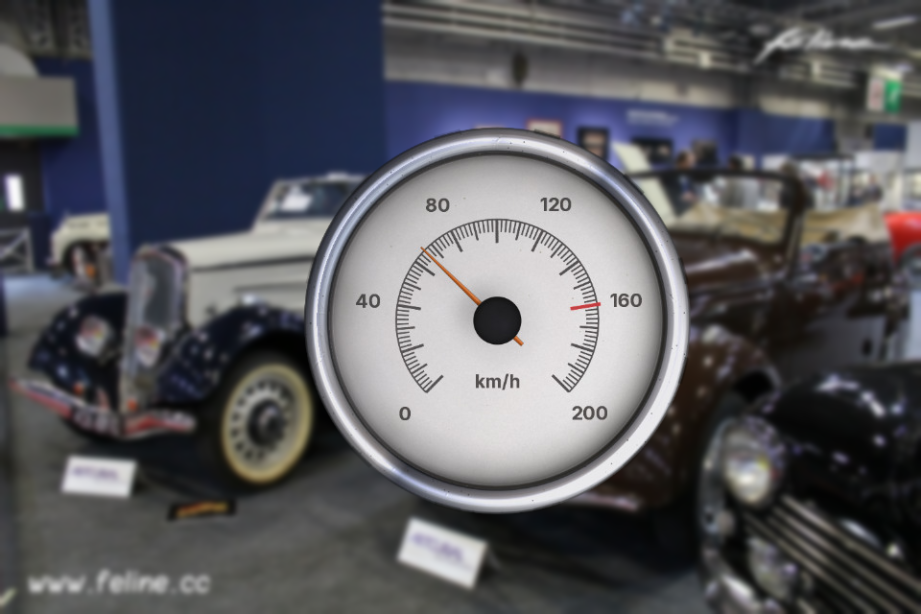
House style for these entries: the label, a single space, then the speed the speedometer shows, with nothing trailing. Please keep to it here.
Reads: 66 km/h
